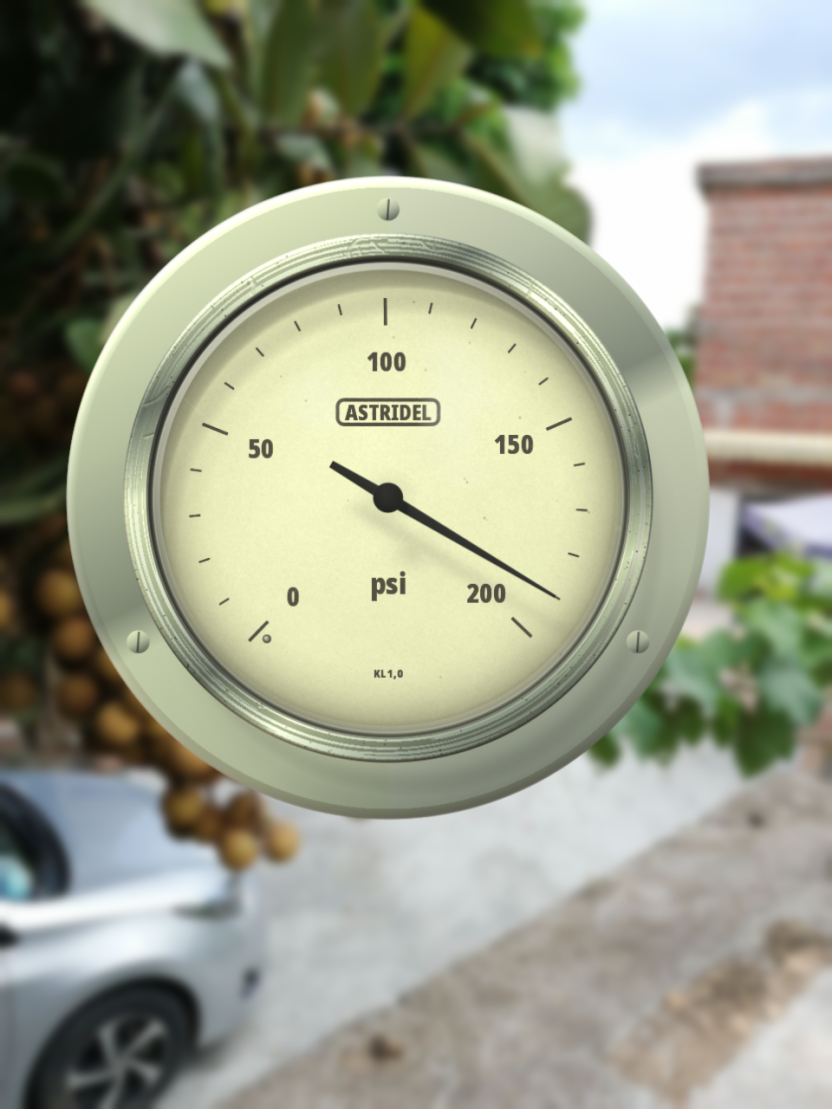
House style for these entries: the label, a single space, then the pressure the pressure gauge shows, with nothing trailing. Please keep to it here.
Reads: 190 psi
